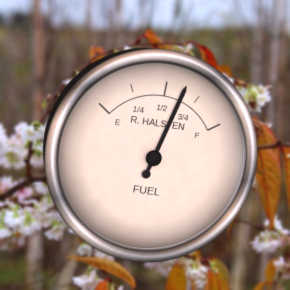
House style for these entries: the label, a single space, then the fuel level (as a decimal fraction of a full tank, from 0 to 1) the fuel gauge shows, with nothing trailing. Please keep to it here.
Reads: 0.625
